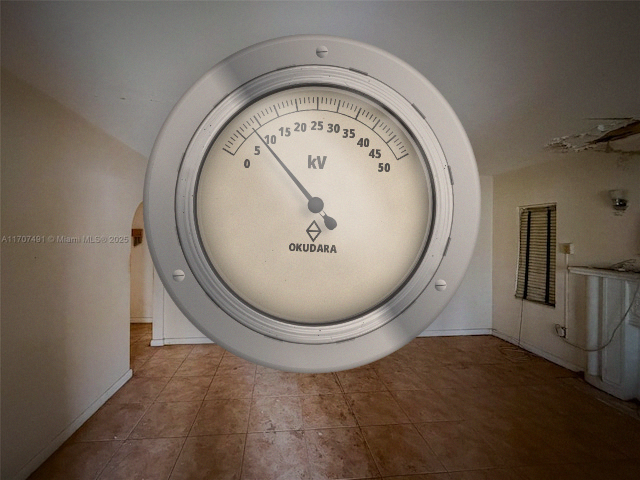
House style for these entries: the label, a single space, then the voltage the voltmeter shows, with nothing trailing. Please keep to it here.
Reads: 8 kV
